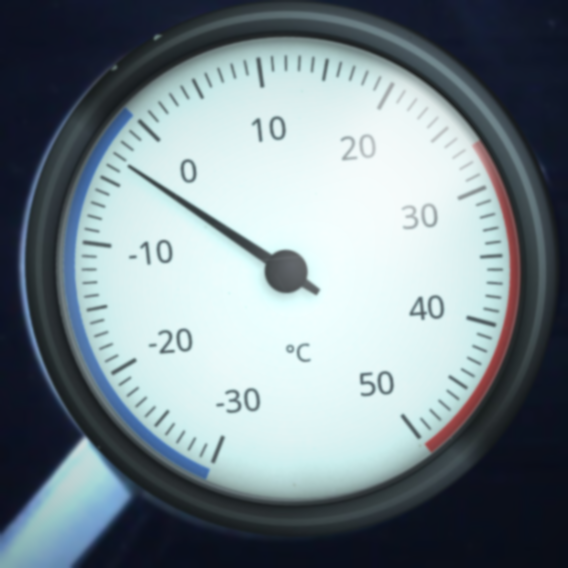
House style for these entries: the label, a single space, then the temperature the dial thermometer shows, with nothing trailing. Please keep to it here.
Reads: -3 °C
